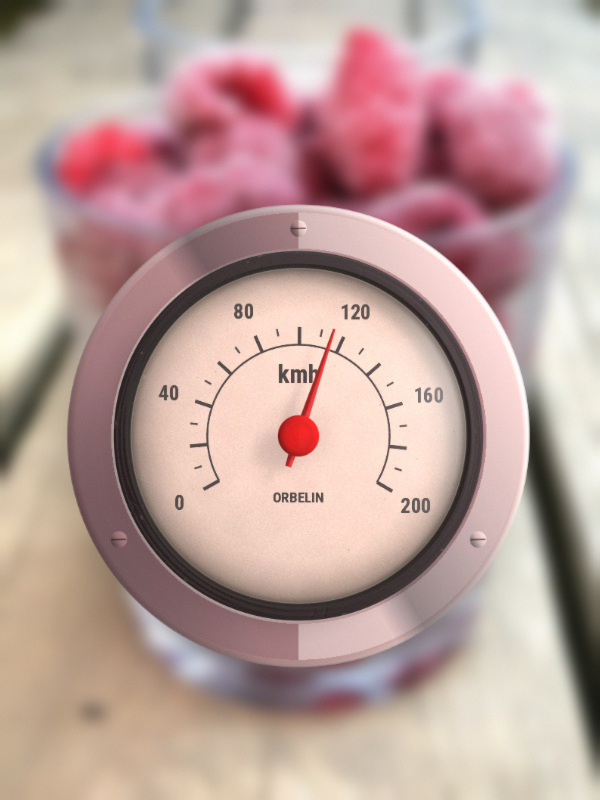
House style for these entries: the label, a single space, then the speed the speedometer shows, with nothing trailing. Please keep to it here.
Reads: 115 km/h
